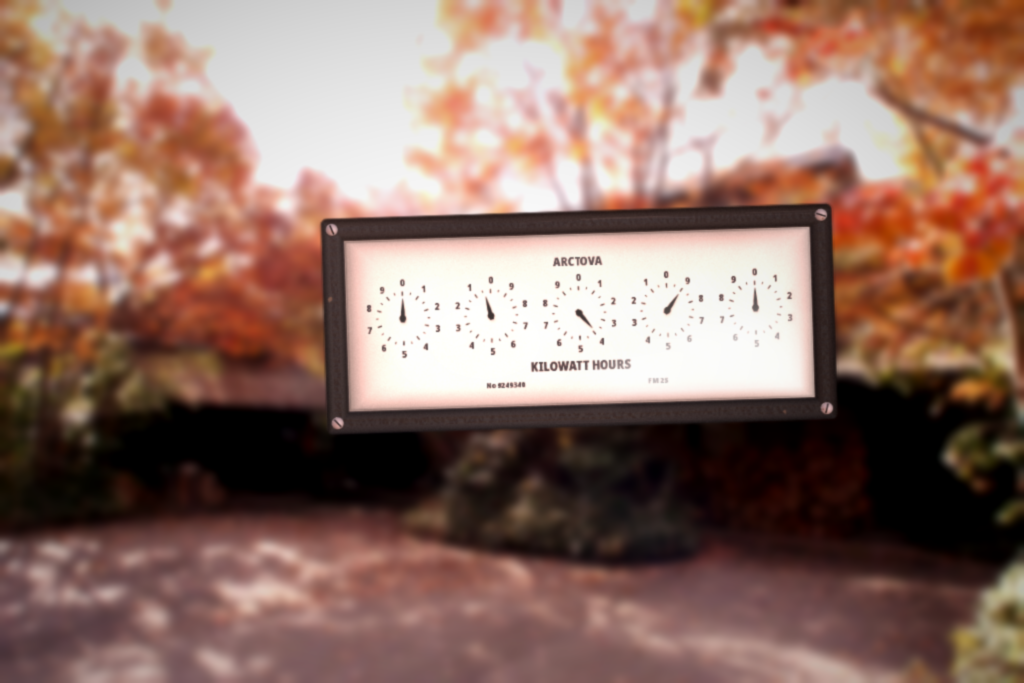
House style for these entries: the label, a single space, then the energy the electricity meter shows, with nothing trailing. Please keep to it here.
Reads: 390 kWh
